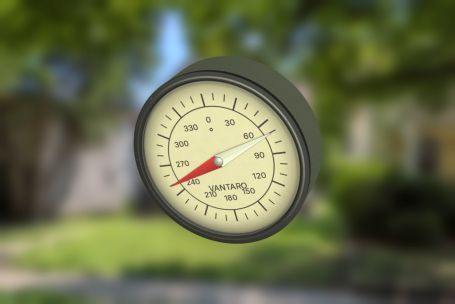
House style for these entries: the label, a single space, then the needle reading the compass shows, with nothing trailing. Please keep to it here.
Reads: 250 °
